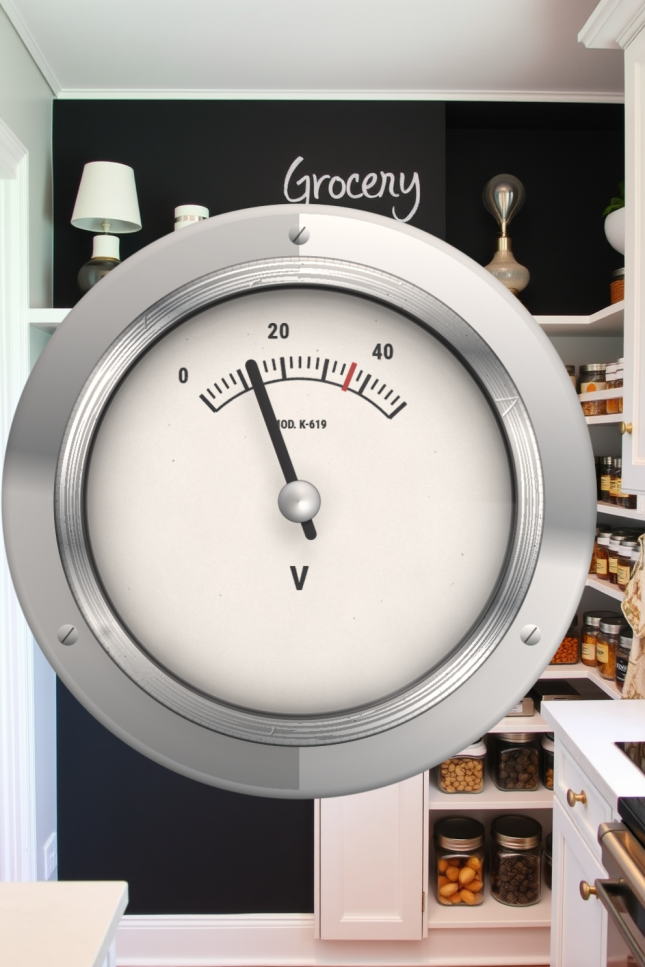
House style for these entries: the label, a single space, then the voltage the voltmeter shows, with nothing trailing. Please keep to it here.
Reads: 13 V
